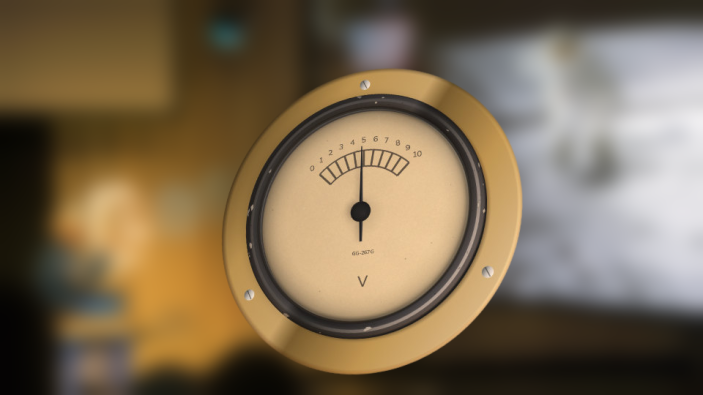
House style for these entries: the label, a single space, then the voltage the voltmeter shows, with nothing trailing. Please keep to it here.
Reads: 5 V
